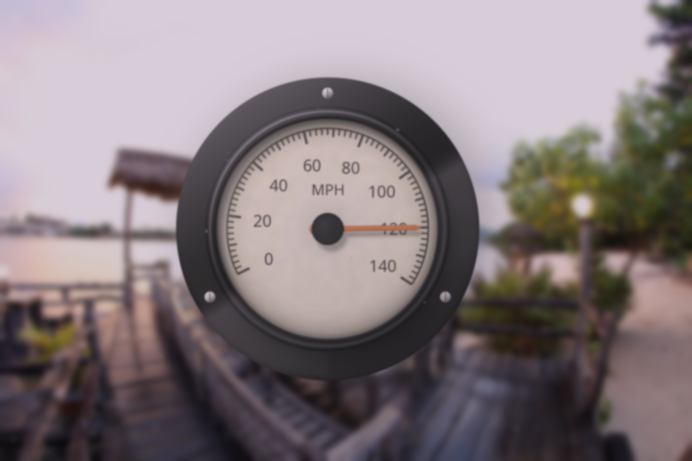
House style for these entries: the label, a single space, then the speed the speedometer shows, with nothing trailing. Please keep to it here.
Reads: 120 mph
